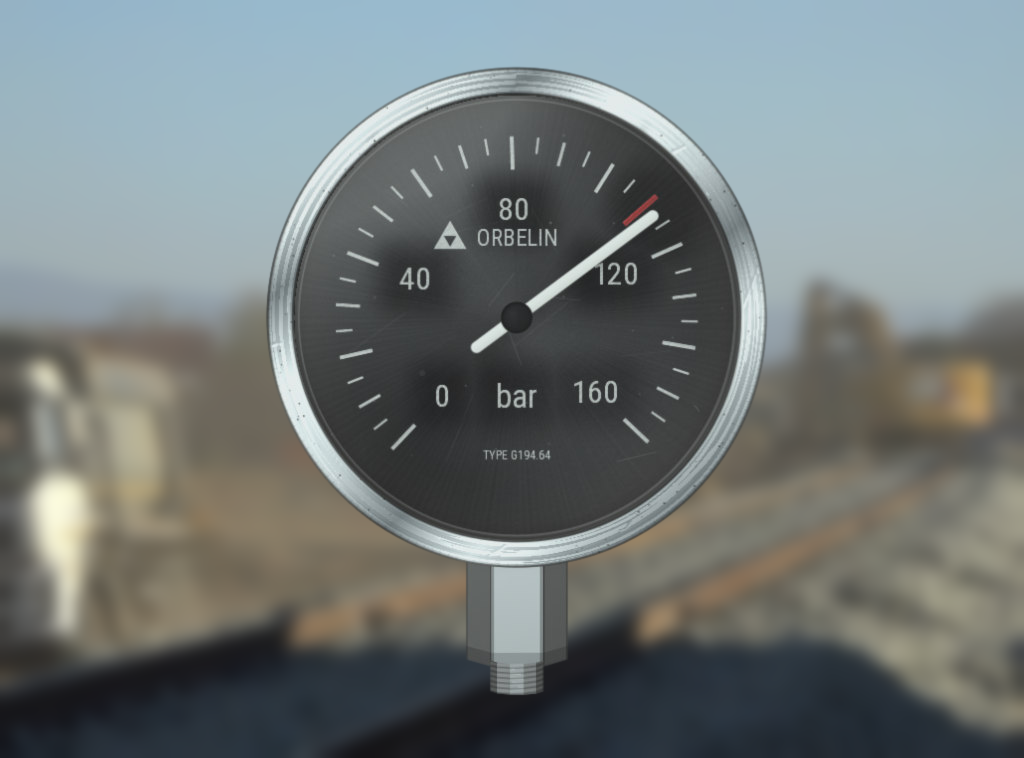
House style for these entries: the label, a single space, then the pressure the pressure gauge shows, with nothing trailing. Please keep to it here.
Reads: 112.5 bar
